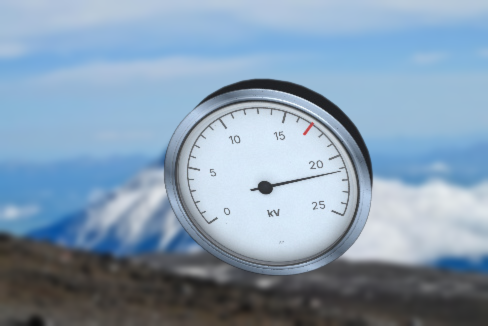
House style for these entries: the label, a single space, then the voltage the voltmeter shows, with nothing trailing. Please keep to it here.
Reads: 21 kV
